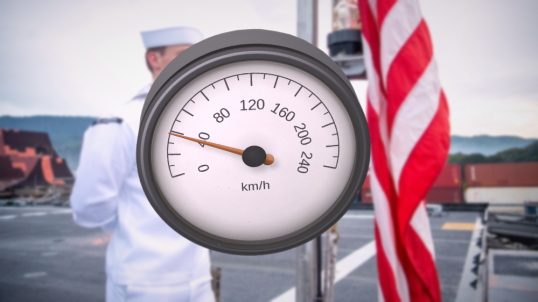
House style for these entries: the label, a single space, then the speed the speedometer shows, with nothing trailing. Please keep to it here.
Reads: 40 km/h
